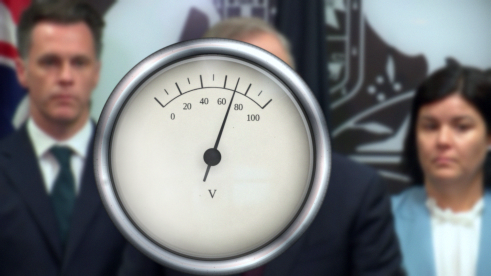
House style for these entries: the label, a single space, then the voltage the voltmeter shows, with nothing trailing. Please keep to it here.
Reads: 70 V
